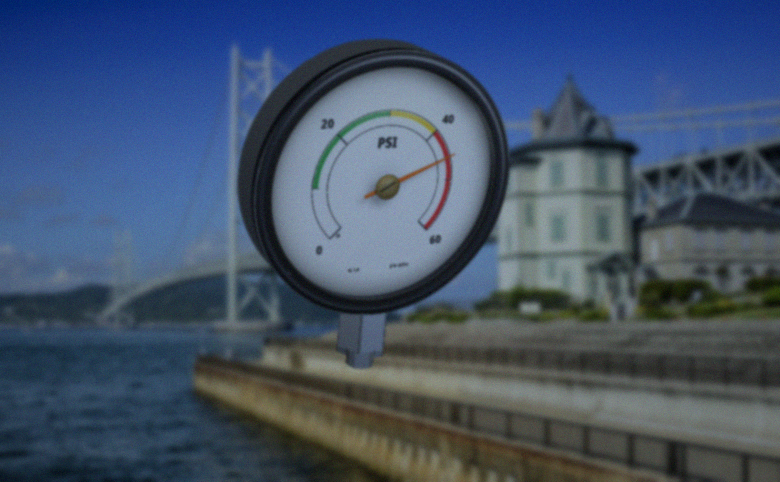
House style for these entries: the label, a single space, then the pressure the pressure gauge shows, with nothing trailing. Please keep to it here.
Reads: 45 psi
